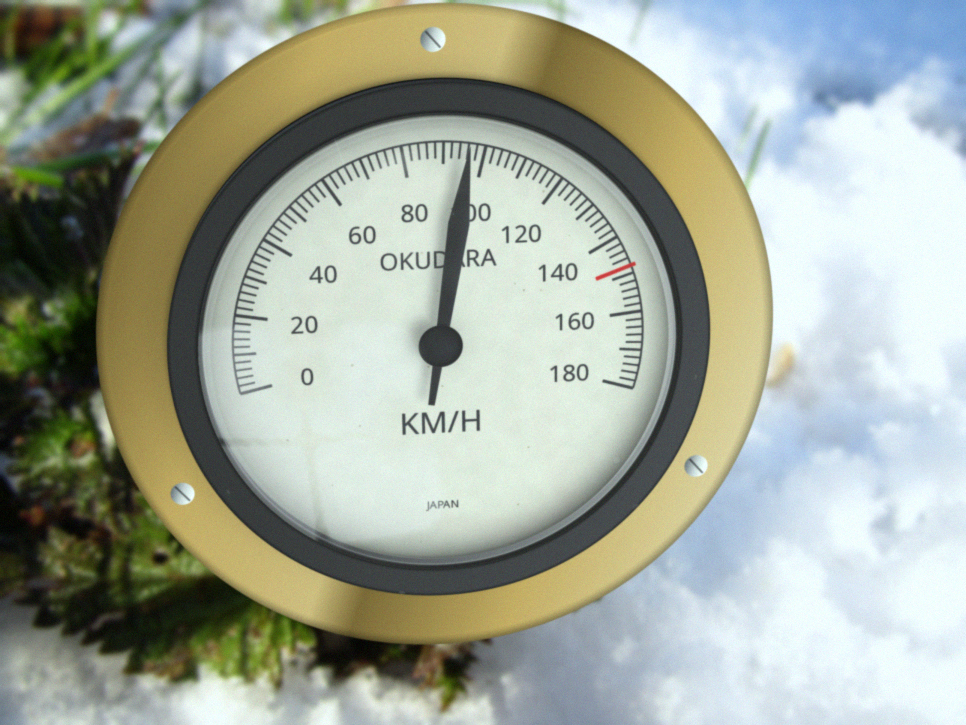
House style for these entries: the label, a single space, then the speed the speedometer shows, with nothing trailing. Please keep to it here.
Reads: 96 km/h
